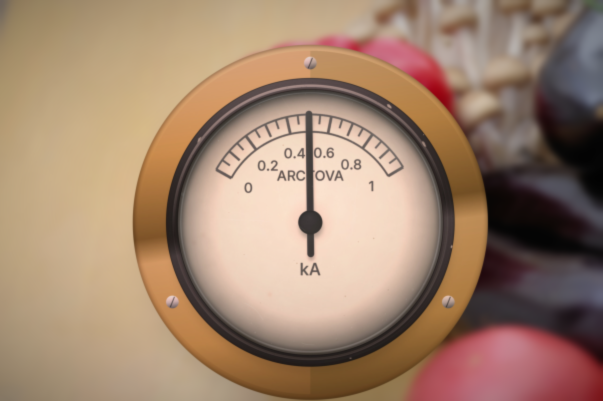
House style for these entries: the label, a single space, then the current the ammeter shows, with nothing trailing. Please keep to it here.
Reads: 0.5 kA
